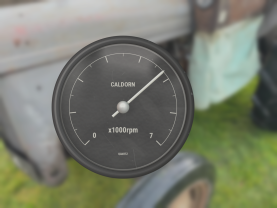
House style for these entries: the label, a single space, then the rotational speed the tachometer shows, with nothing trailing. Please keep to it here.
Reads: 4750 rpm
